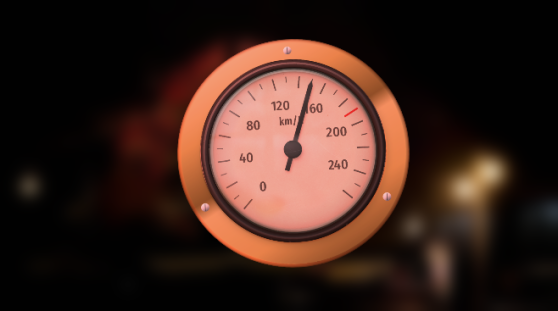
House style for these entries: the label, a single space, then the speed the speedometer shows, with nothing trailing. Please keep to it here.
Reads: 150 km/h
